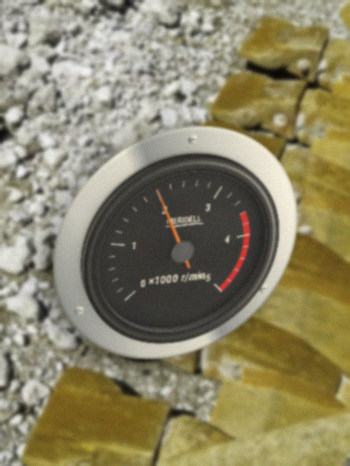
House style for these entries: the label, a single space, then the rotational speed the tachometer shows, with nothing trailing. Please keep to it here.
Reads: 2000 rpm
